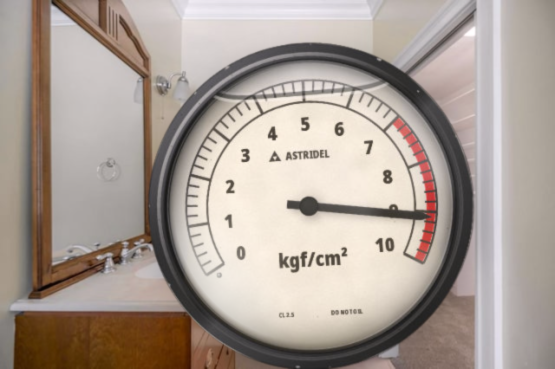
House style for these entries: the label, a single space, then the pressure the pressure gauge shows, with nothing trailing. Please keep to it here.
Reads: 9.1 kg/cm²
